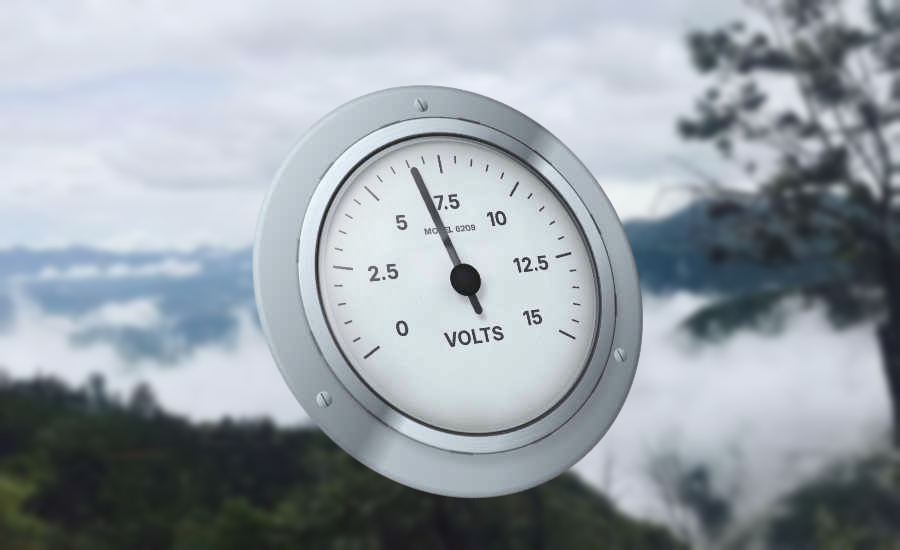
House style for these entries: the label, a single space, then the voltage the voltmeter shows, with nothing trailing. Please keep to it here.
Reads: 6.5 V
